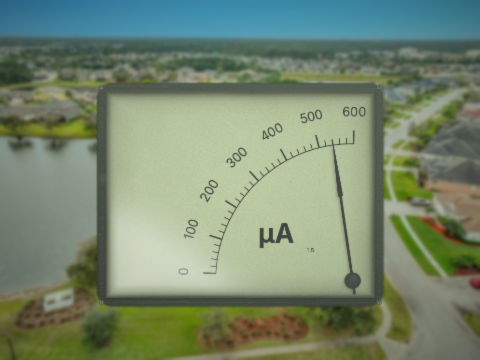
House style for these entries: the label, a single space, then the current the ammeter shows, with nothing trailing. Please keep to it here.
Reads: 540 µA
